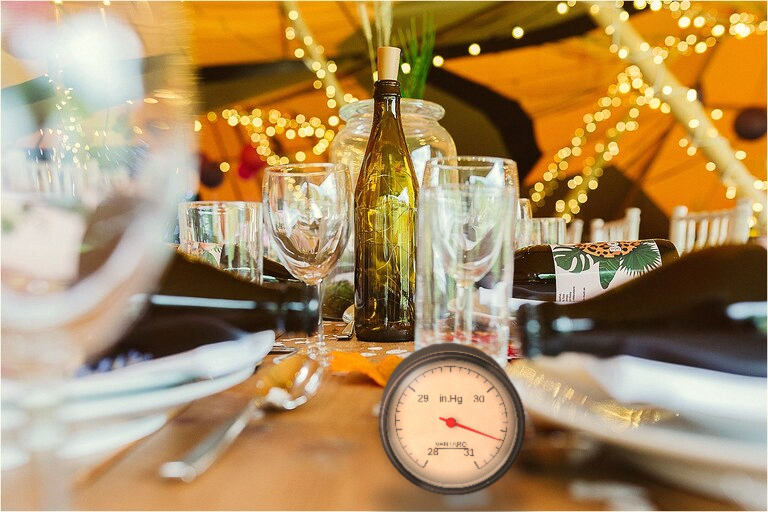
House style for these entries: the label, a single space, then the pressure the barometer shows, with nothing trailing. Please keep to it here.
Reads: 30.6 inHg
